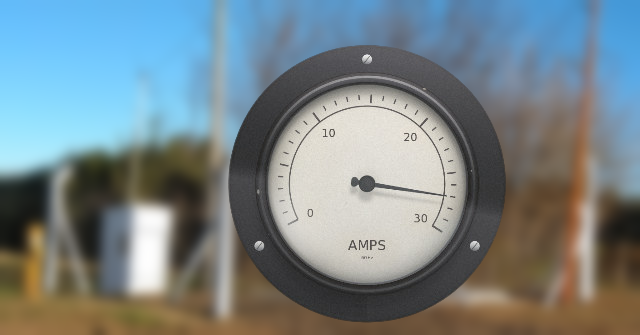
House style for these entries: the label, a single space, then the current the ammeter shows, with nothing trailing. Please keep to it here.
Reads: 27 A
